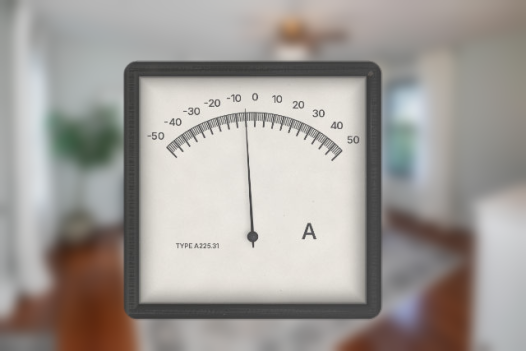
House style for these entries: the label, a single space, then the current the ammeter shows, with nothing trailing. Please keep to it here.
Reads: -5 A
